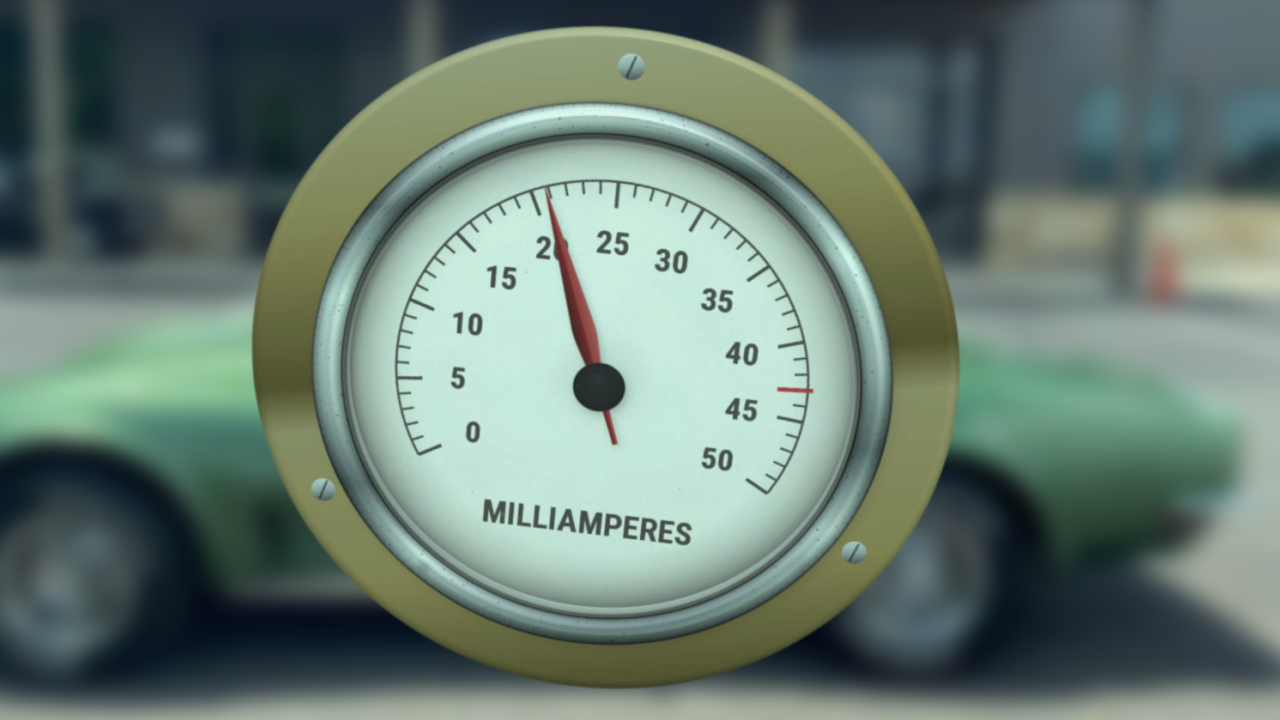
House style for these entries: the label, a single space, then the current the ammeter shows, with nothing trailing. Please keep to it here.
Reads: 21 mA
